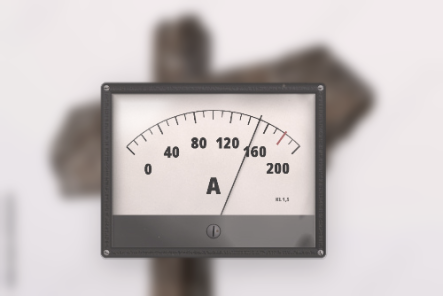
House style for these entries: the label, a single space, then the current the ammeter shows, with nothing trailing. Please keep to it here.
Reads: 150 A
